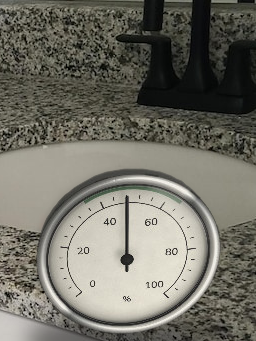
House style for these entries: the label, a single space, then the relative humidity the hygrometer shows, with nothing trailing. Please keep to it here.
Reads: 48 %
